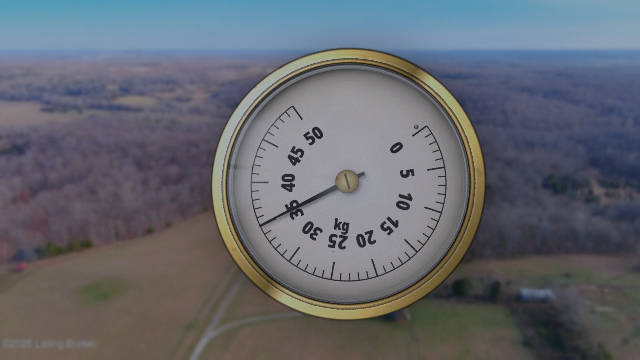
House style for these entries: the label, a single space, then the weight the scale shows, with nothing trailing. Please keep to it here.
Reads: 35 kg
